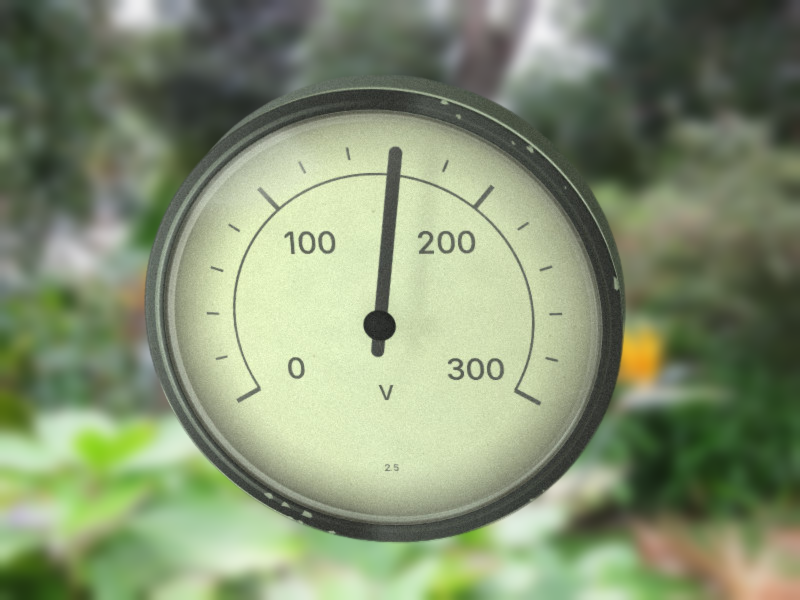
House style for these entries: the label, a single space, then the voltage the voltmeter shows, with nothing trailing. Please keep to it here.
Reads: 160 V
